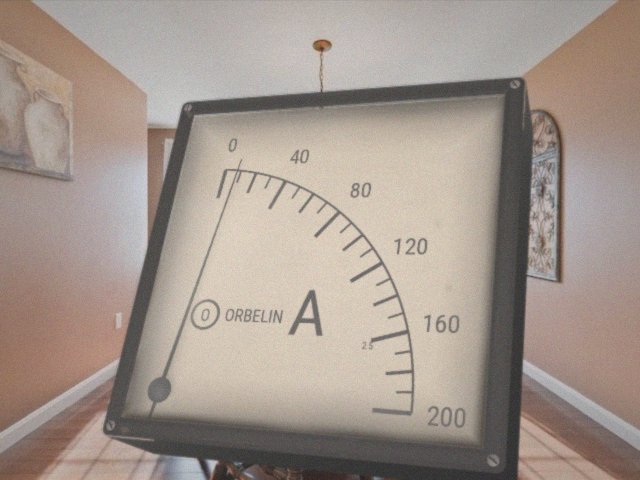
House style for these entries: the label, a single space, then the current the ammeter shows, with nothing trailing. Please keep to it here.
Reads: 10 A
